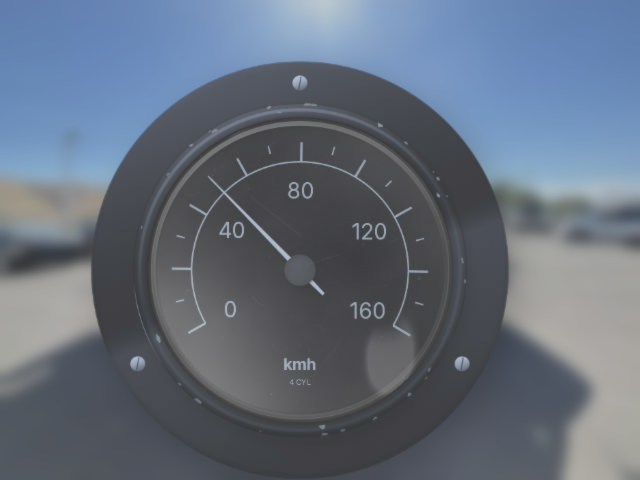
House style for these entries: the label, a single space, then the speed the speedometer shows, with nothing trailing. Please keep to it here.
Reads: 50 km/h
